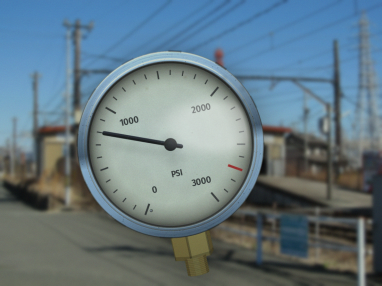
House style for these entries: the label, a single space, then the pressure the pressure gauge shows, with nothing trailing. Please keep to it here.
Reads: 800 psi
